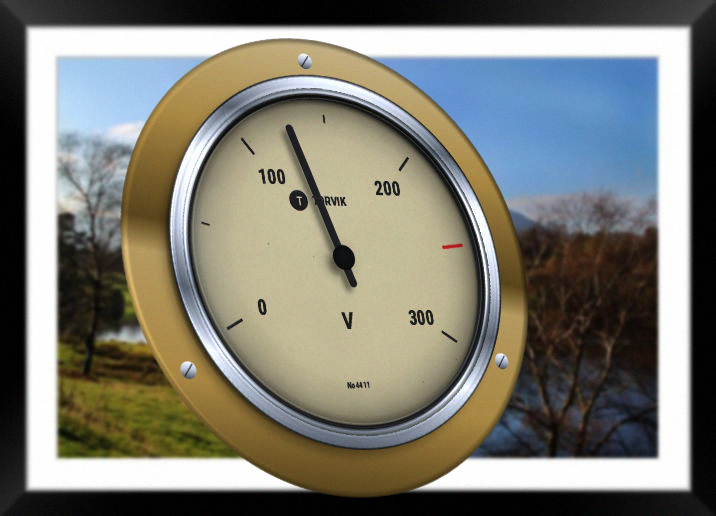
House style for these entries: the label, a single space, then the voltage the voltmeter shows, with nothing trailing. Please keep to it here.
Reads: 125 V
